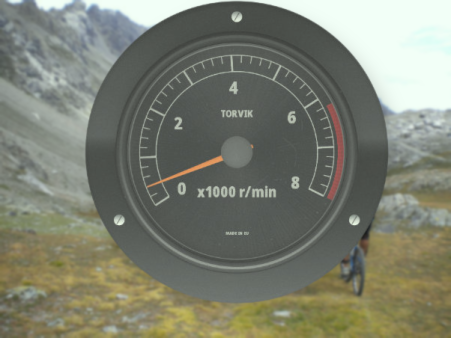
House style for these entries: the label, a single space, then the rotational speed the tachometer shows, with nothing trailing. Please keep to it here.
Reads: 400 rpm
